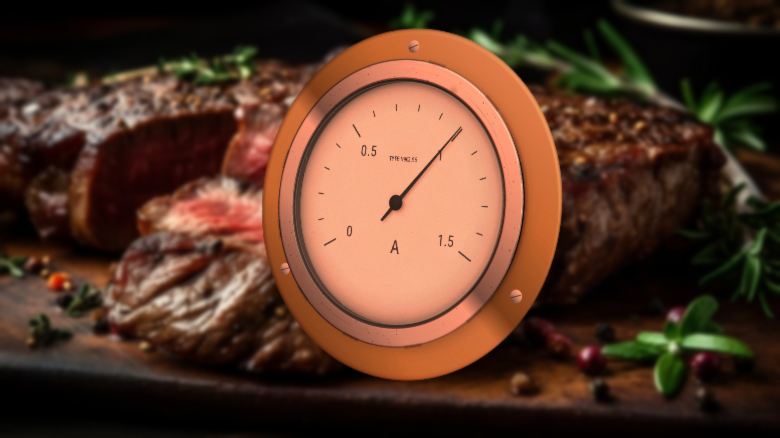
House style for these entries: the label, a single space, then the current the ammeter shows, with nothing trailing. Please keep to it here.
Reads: 1 A
